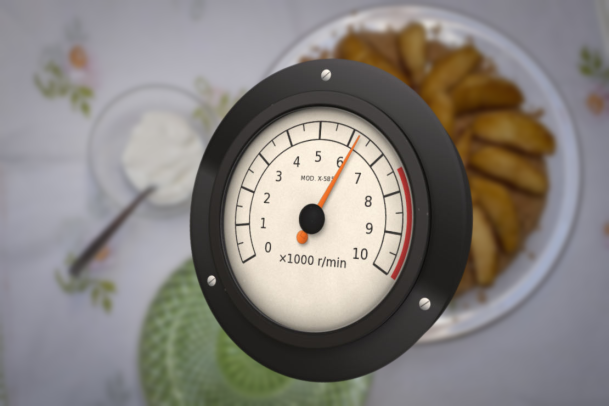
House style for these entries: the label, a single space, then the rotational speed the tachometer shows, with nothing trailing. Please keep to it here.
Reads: 6250 rpm
